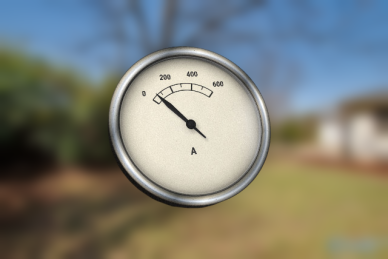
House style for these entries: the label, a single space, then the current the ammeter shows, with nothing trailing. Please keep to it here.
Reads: 50 A
